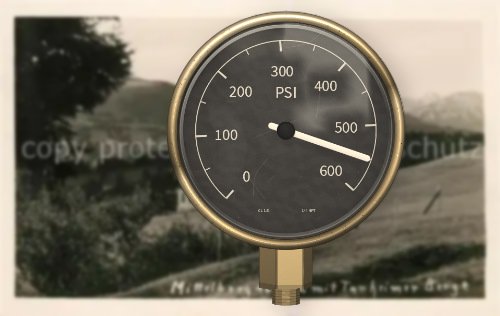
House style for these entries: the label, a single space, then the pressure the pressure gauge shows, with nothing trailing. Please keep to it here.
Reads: 550 psi
